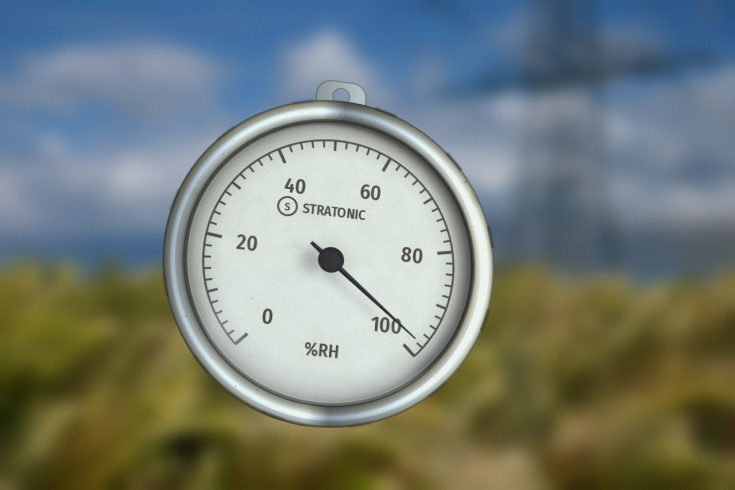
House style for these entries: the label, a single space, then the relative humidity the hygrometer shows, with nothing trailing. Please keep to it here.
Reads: 98 %
